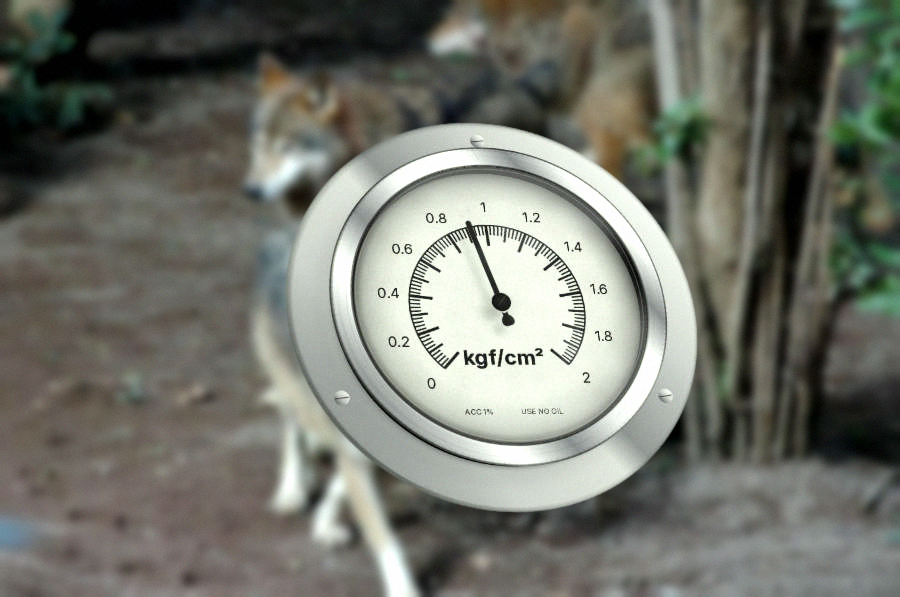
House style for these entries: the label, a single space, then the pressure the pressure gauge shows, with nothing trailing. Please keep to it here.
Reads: 0.9 kg/cm²
